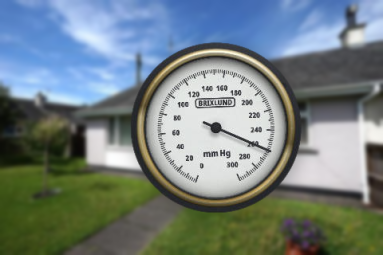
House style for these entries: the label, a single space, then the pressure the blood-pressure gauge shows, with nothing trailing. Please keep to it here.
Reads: 260 mmHg
